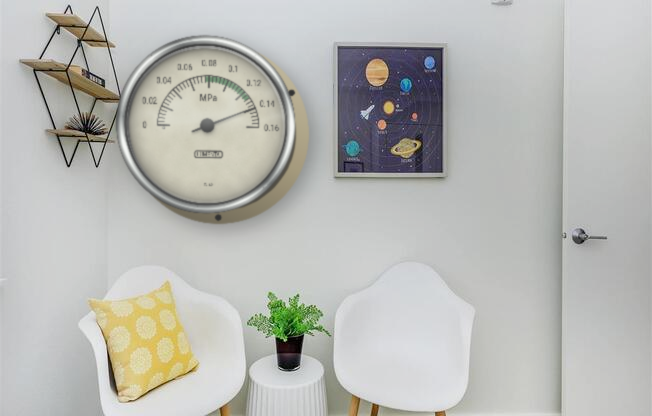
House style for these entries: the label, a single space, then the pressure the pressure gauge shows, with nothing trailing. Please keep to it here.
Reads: 0.14 MPa
